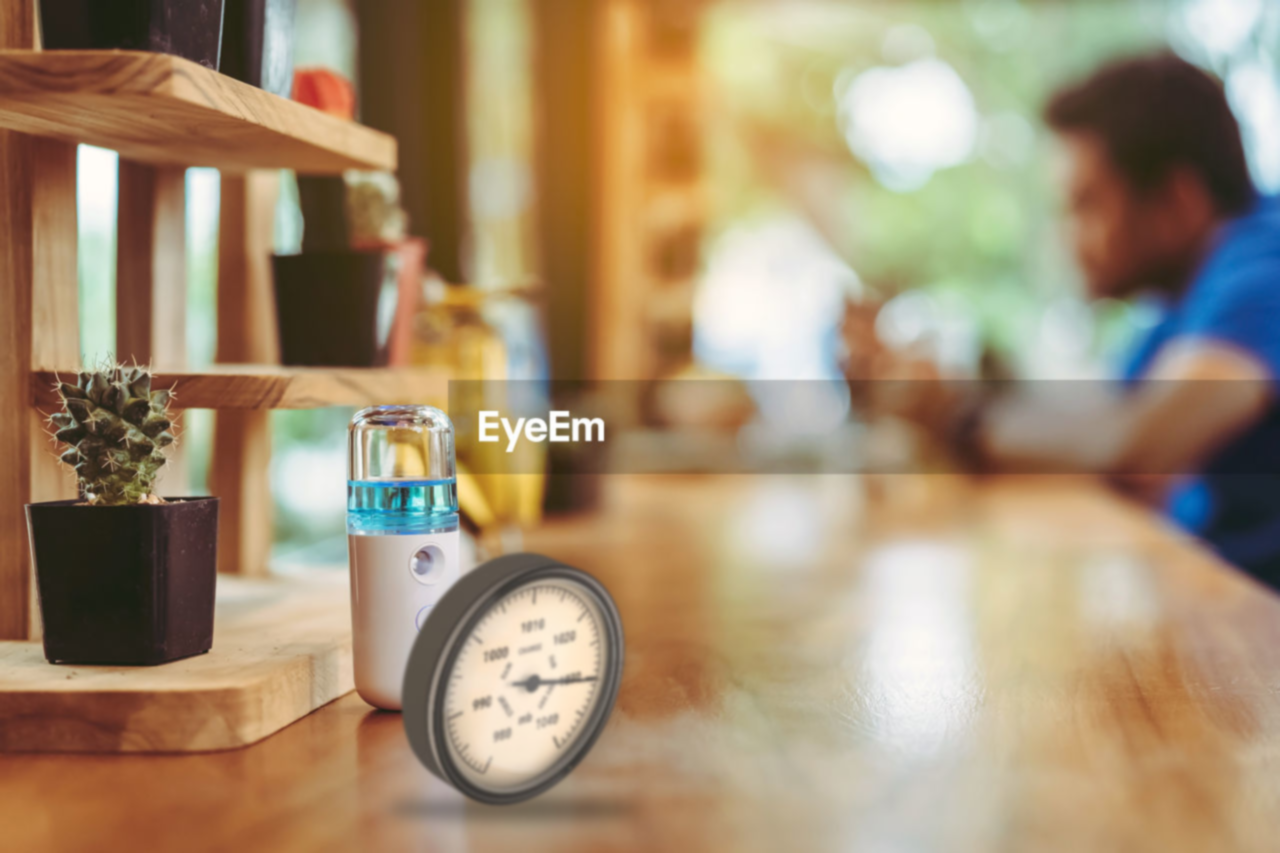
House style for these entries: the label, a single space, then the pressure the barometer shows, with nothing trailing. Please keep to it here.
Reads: 1030 mbar
